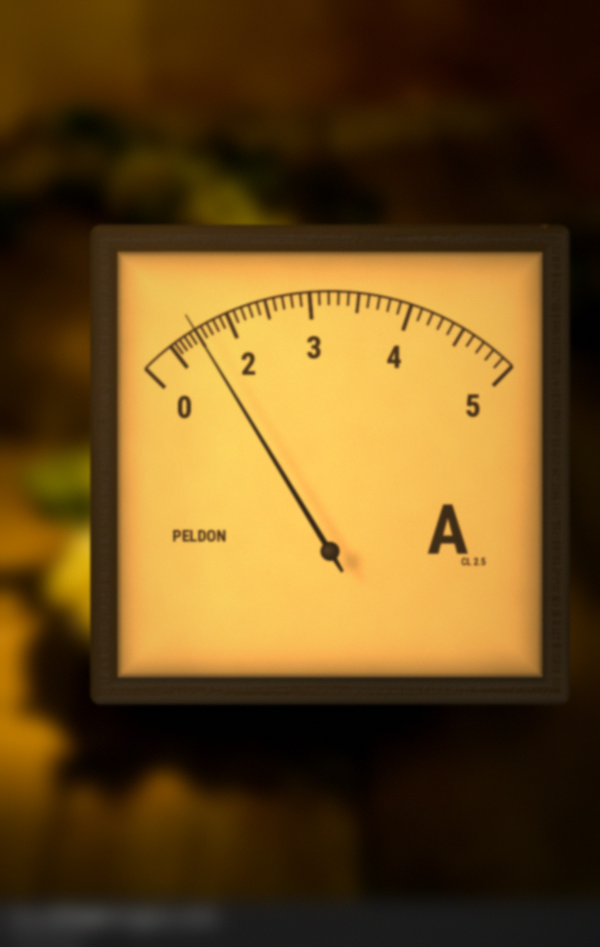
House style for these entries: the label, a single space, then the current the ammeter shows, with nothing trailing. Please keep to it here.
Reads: 1.5 A
